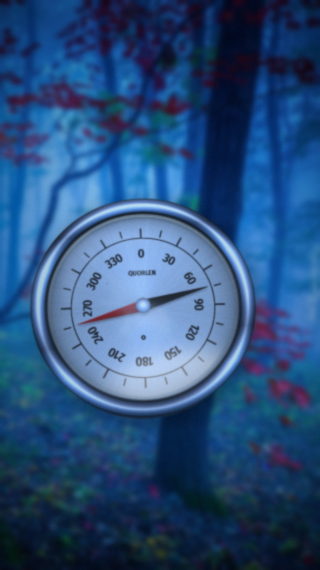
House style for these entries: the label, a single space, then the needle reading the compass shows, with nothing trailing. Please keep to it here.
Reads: 255 °
